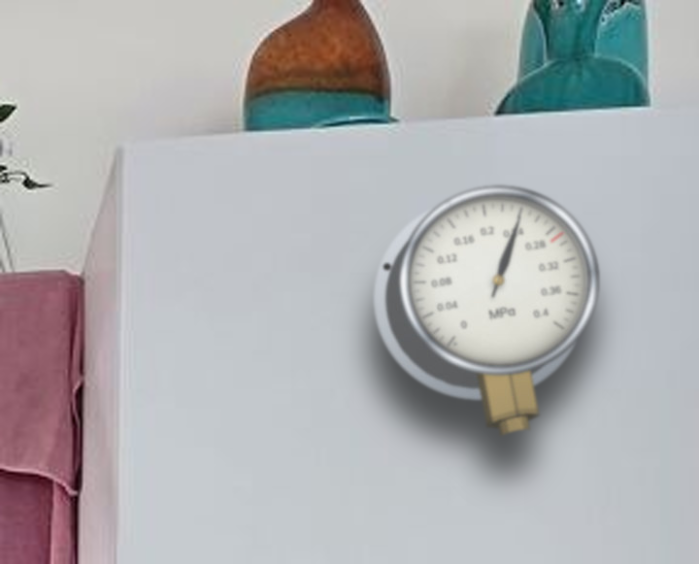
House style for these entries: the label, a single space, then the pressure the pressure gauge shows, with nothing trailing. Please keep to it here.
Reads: 0.24 MPa
